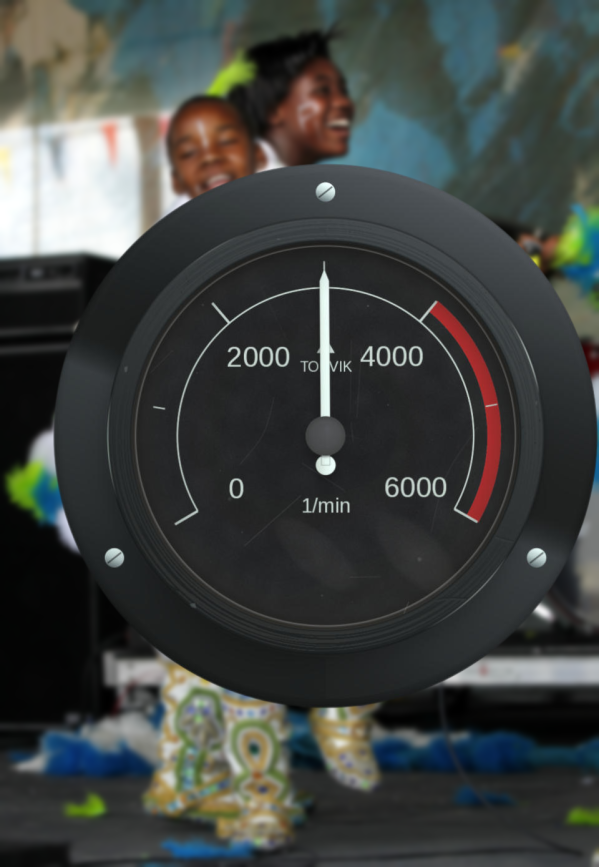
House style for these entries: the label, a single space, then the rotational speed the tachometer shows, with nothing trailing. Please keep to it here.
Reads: 3000 rpm
